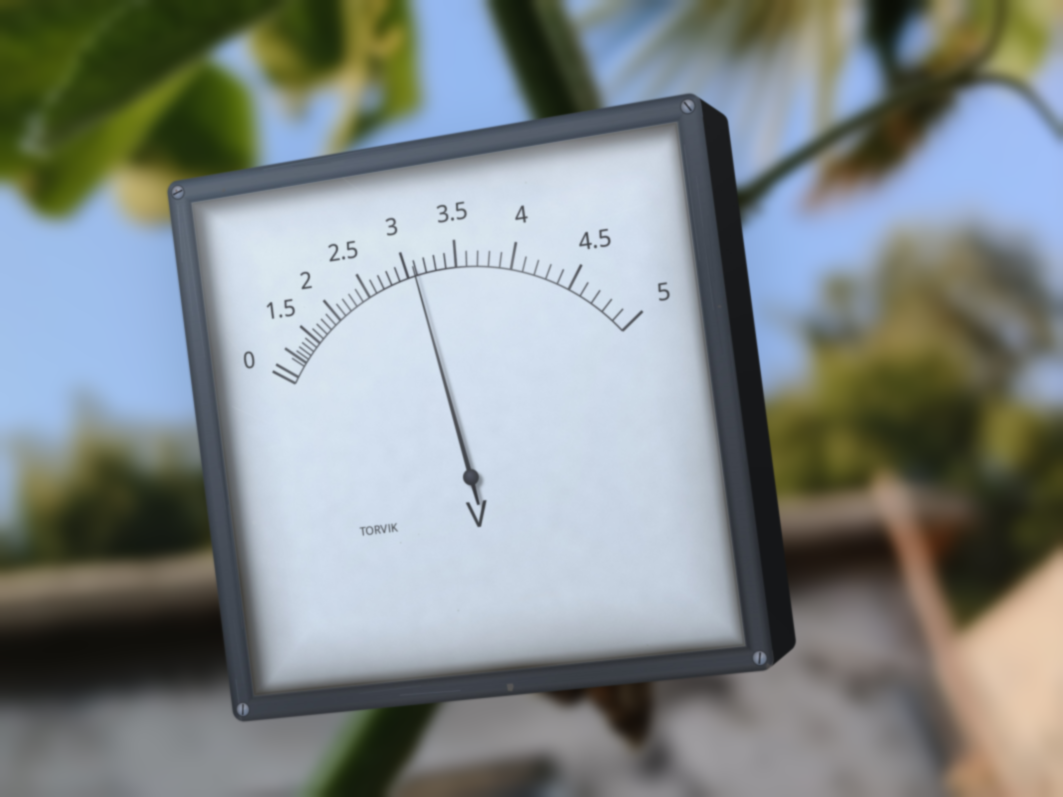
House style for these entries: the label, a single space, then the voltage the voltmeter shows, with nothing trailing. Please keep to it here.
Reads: 3.1 V
